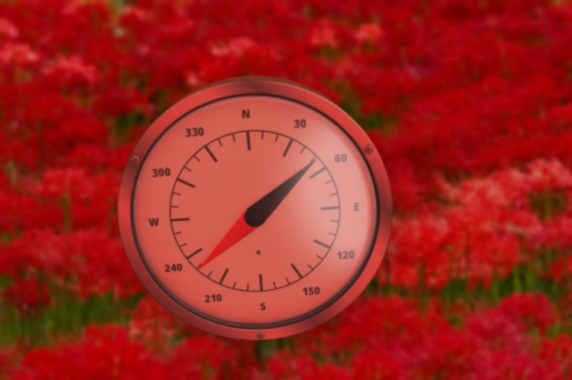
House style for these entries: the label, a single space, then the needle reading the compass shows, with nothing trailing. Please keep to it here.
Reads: 230 °
